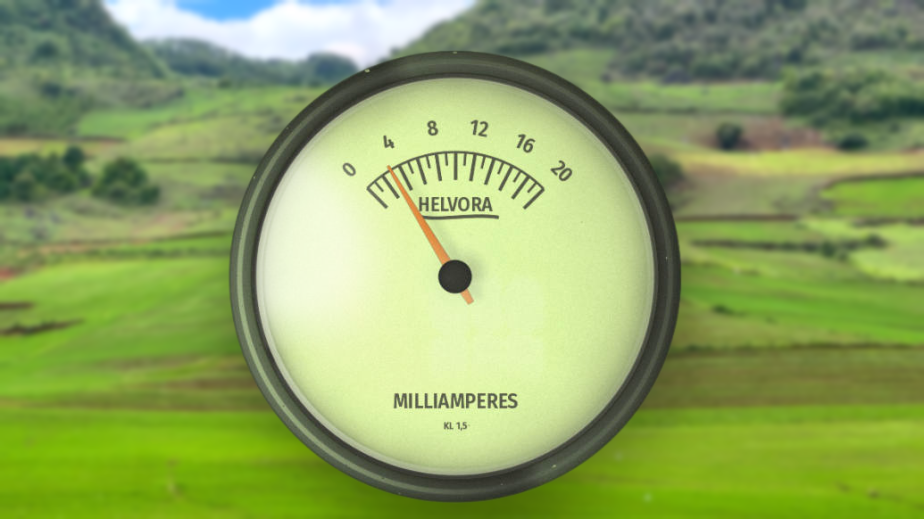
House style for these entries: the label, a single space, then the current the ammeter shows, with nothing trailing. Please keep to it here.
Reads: 3 mA
